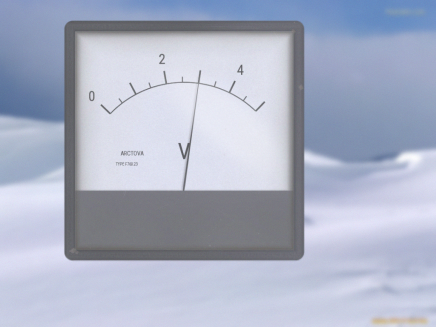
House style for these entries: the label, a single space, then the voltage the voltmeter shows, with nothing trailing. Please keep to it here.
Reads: 3 V
